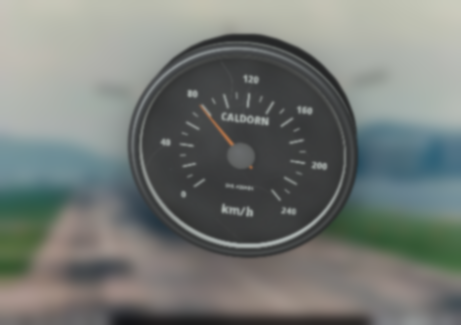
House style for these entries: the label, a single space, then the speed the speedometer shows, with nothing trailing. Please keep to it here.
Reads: 80 km/h
